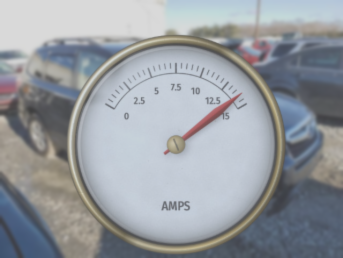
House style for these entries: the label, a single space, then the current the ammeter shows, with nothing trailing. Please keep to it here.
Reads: 14 A
